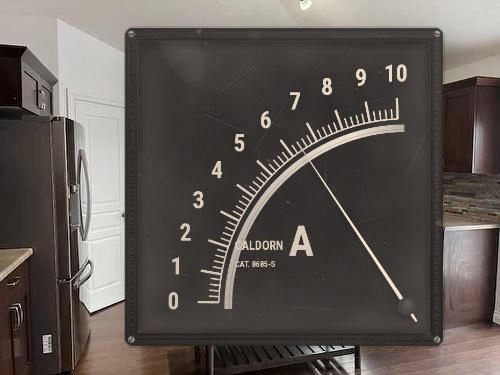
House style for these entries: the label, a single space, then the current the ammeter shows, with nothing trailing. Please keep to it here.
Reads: 6.4 A
